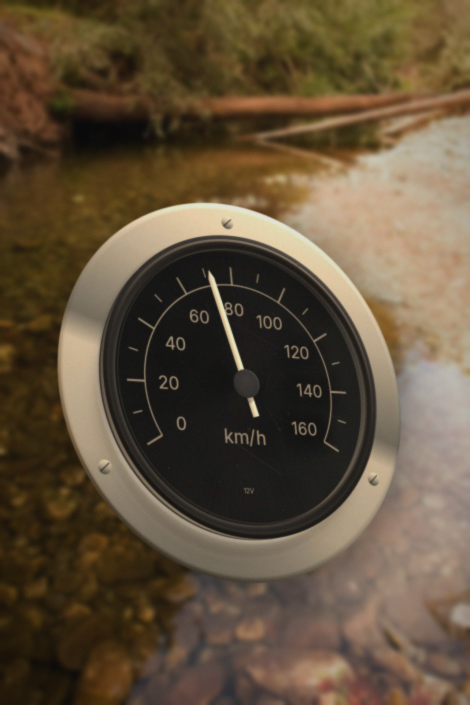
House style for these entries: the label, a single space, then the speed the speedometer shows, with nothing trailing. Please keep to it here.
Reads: 70 km/h
